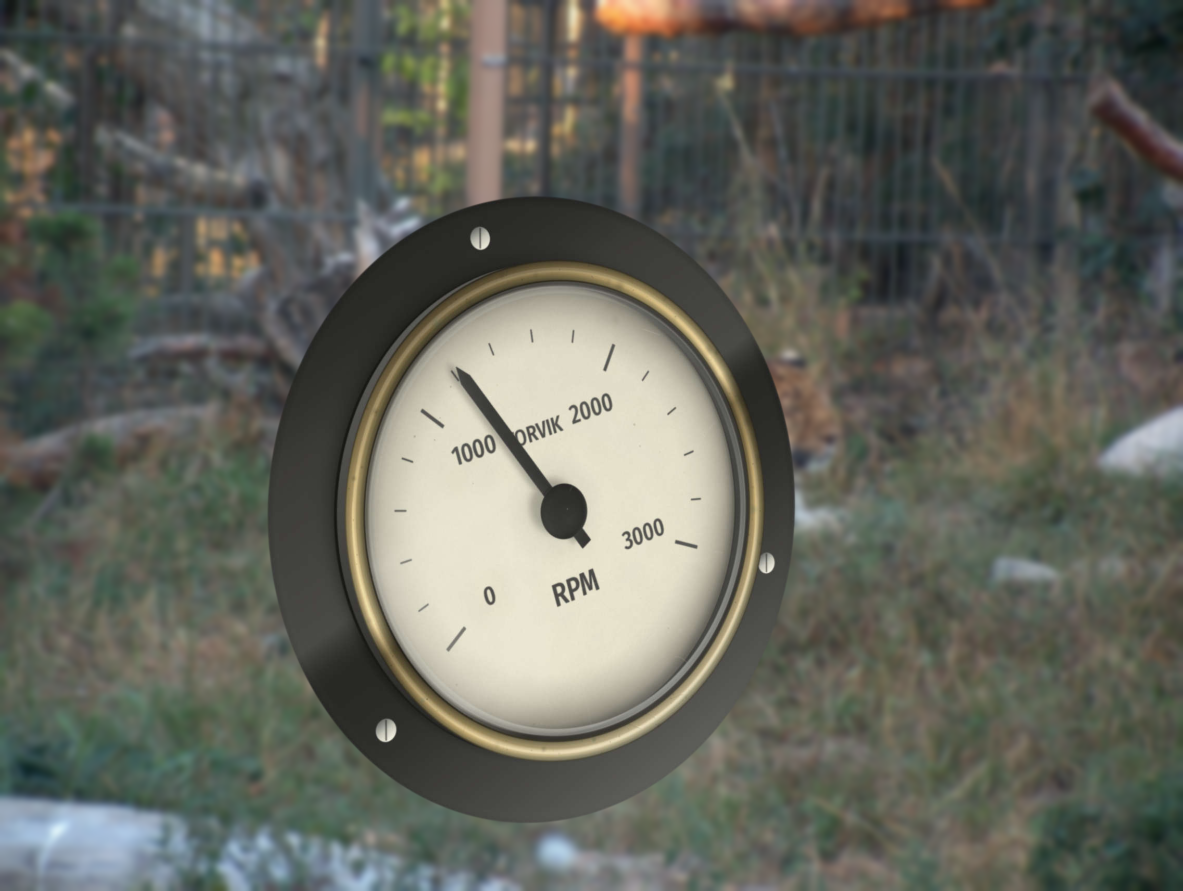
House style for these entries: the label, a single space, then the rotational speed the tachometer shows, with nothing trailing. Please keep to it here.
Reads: 1200 rpm
